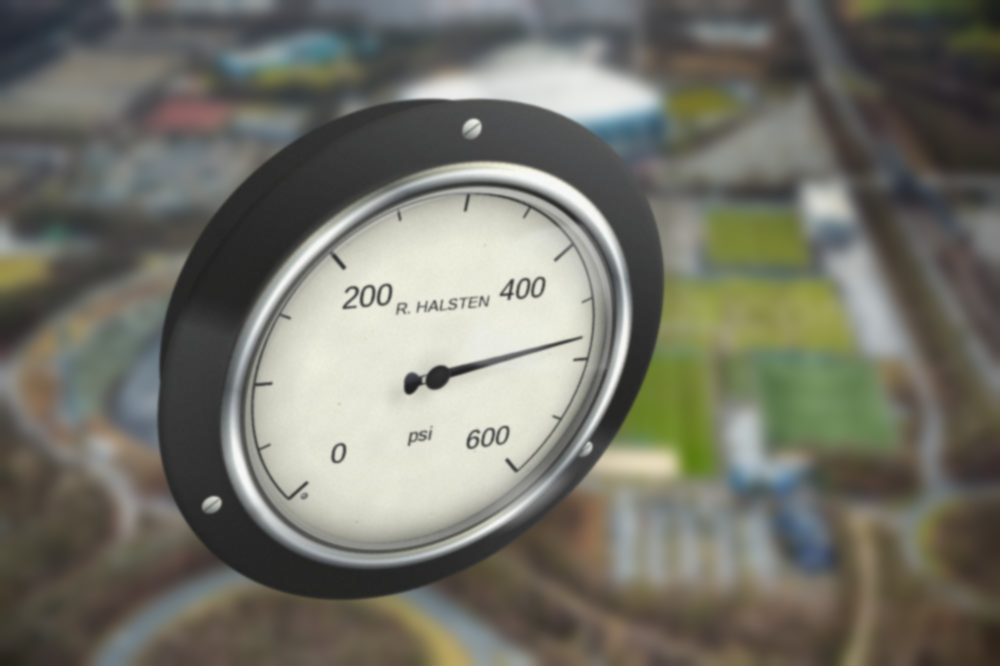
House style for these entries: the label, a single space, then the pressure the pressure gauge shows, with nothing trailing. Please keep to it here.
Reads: 475 psi
